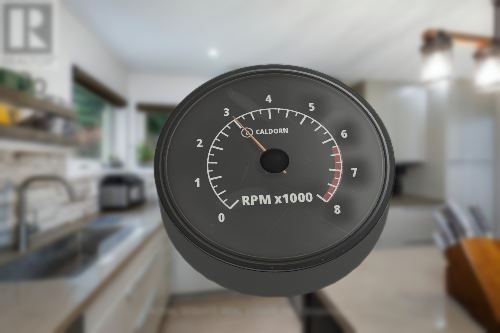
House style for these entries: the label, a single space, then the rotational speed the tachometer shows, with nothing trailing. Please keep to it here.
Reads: 3000 rpm
